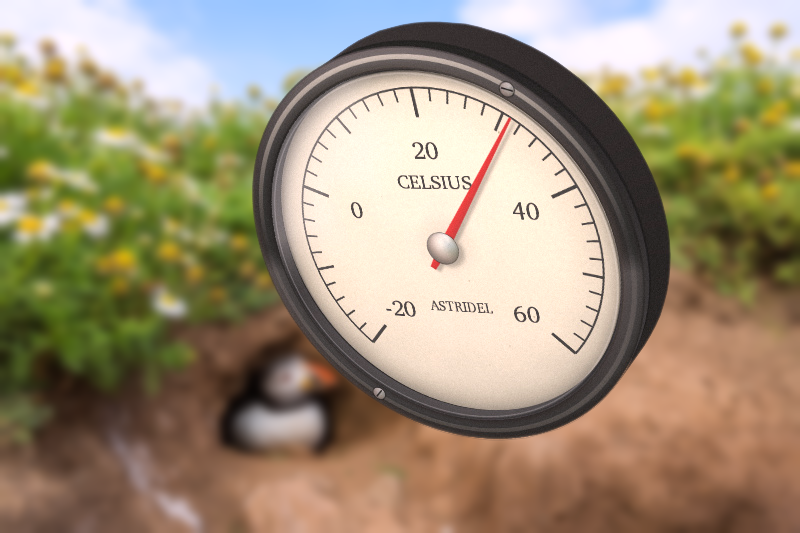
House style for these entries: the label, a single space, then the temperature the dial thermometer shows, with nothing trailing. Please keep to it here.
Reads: 31 °C
